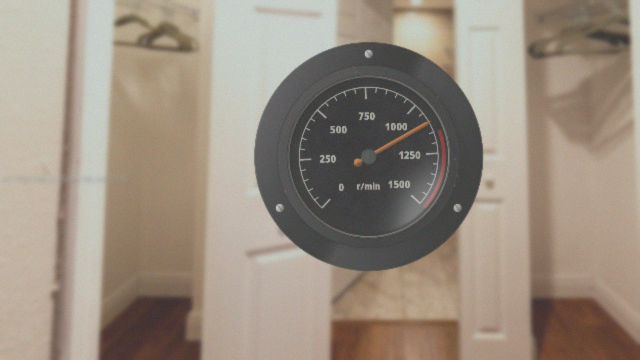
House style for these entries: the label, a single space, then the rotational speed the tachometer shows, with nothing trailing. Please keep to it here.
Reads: 1100 rpm
